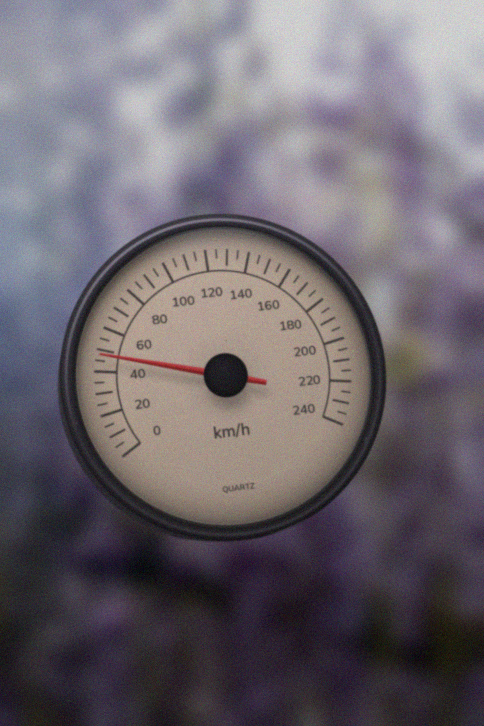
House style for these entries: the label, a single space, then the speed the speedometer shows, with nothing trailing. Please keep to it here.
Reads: 47.5 km/h
